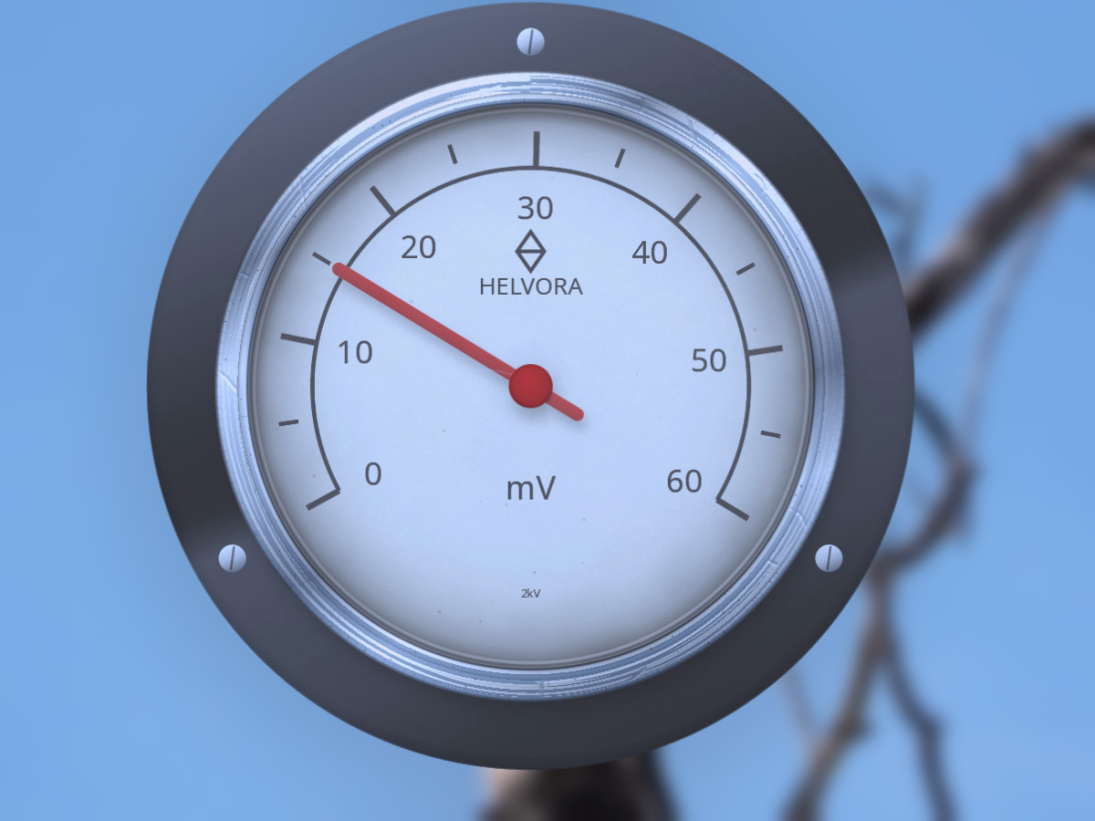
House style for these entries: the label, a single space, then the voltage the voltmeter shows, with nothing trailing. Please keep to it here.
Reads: 15 mV
